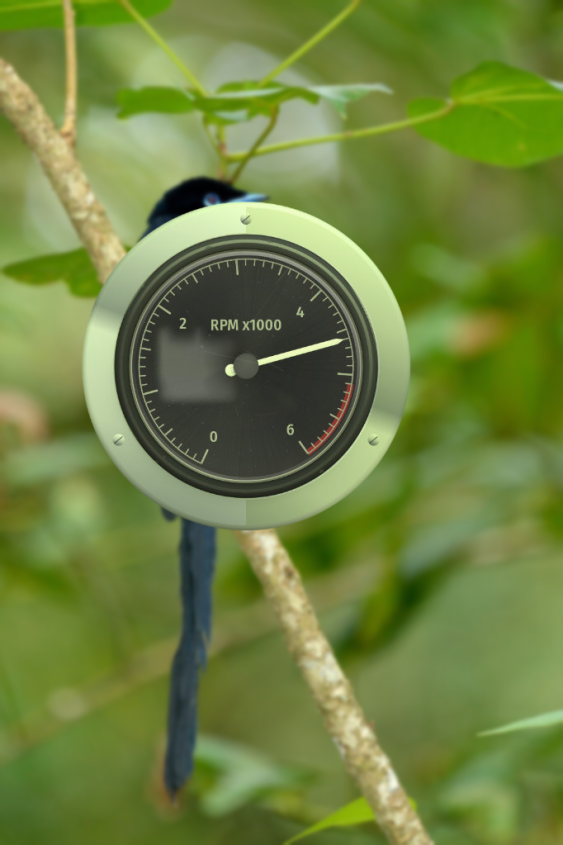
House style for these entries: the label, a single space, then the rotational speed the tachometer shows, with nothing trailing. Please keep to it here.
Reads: 4600 rpm
